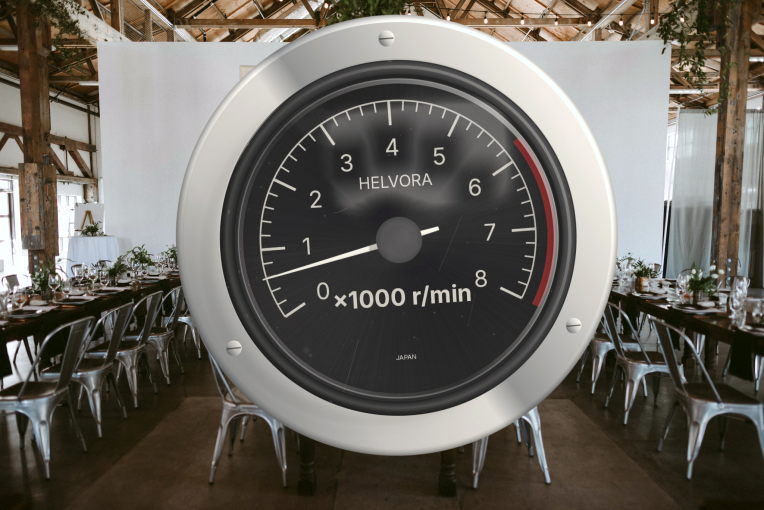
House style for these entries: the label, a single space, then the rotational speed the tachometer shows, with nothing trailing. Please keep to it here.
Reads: 600 rpm
